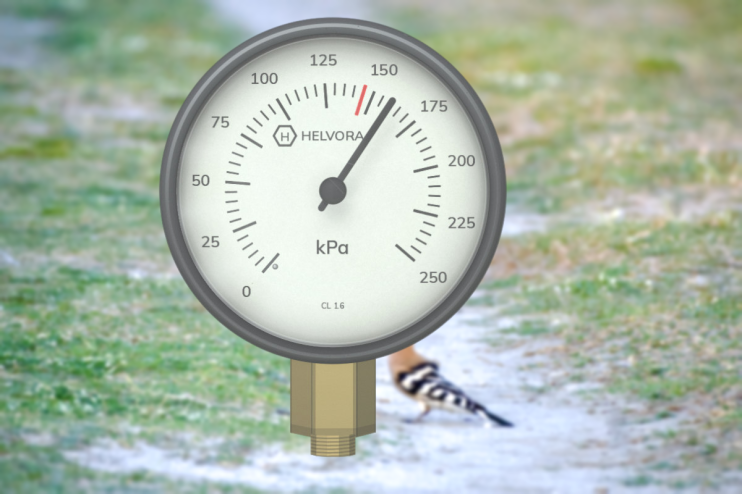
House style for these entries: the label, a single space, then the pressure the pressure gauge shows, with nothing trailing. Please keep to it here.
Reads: 160 kPa
